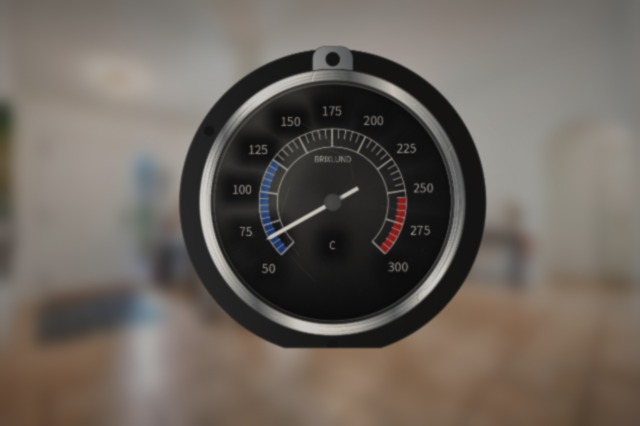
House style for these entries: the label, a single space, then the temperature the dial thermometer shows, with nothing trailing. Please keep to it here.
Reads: 65 °C
